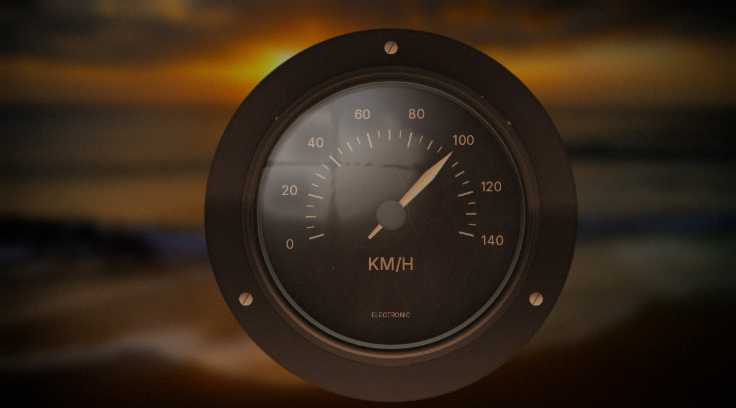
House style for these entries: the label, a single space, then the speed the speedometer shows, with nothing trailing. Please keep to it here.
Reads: 100 km/h
